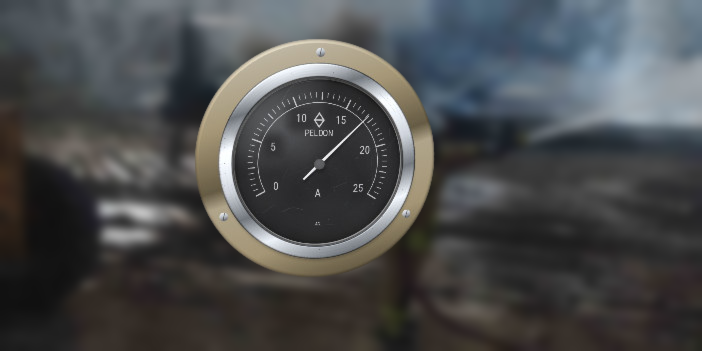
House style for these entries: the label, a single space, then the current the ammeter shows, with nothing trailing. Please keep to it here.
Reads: 17 A
